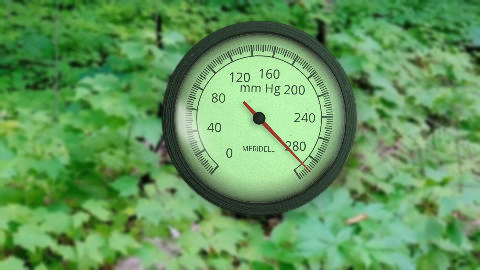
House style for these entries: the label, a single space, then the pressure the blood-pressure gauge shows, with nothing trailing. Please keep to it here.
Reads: 290 mmHg
